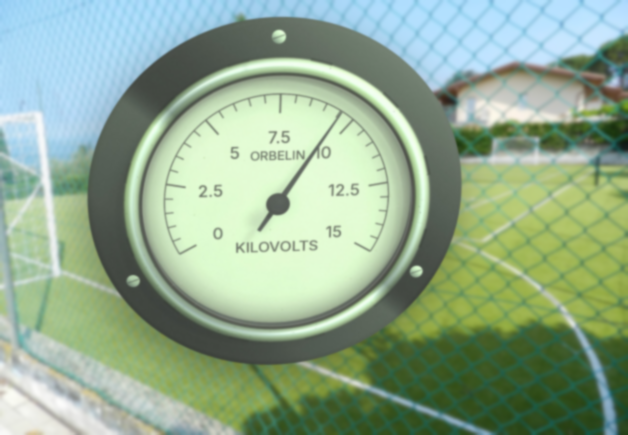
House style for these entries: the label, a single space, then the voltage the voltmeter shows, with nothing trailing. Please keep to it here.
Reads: 9.5 kV
